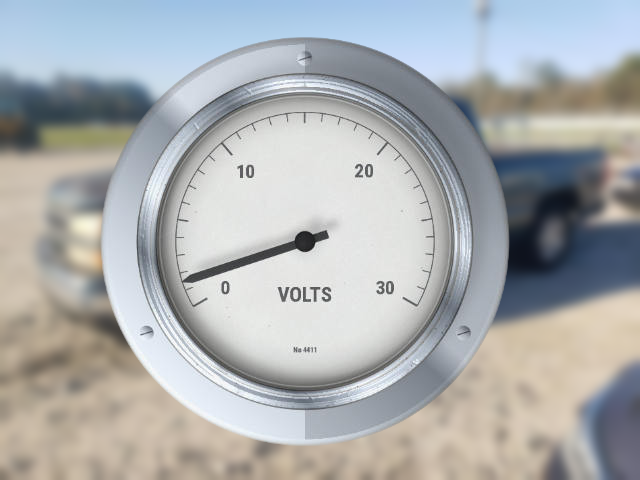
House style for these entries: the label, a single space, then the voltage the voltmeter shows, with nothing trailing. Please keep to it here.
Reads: 1.5 V
